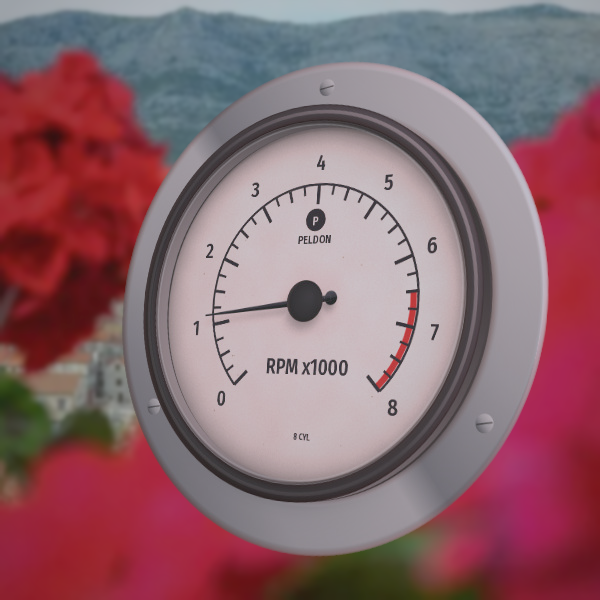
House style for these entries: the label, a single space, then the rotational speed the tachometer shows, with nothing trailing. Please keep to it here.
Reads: 1125 rpm
